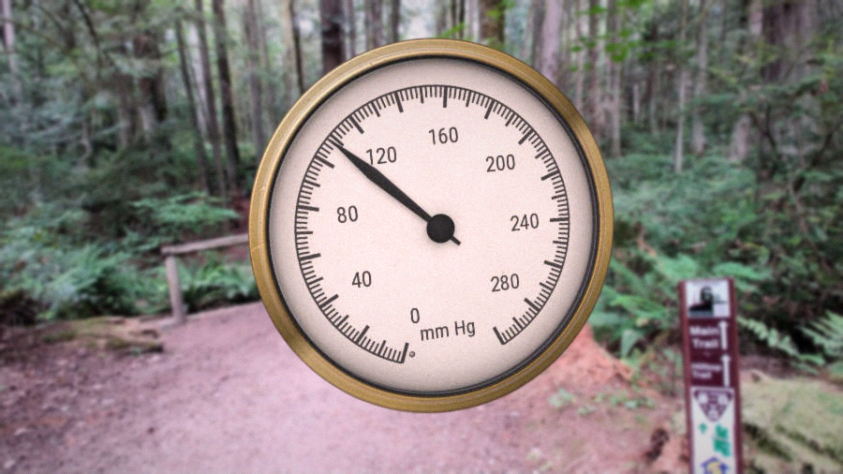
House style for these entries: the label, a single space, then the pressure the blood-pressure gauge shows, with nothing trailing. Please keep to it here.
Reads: 108 mmHg
